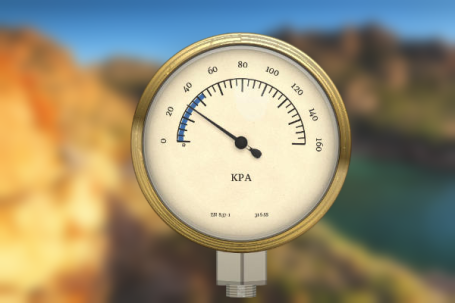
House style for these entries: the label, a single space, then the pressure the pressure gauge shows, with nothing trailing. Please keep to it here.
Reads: 30 kPa
